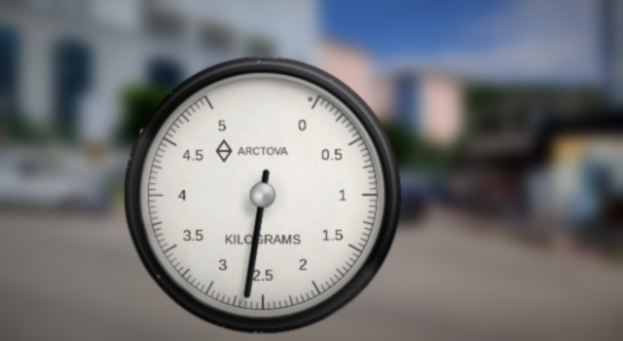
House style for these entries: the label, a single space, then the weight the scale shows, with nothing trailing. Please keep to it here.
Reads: 2.65 kg
